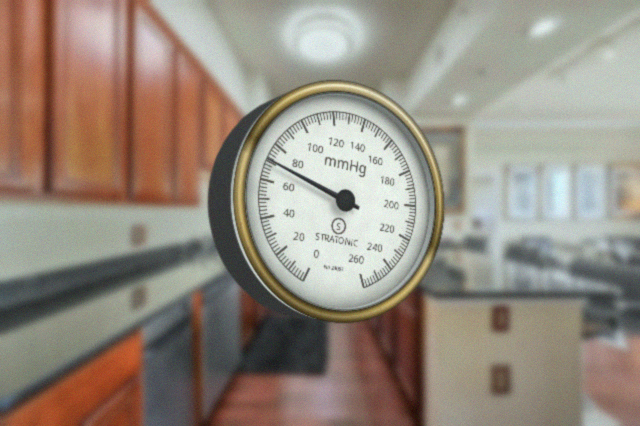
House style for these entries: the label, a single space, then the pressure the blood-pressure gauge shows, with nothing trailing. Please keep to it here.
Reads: 70 mmHg
